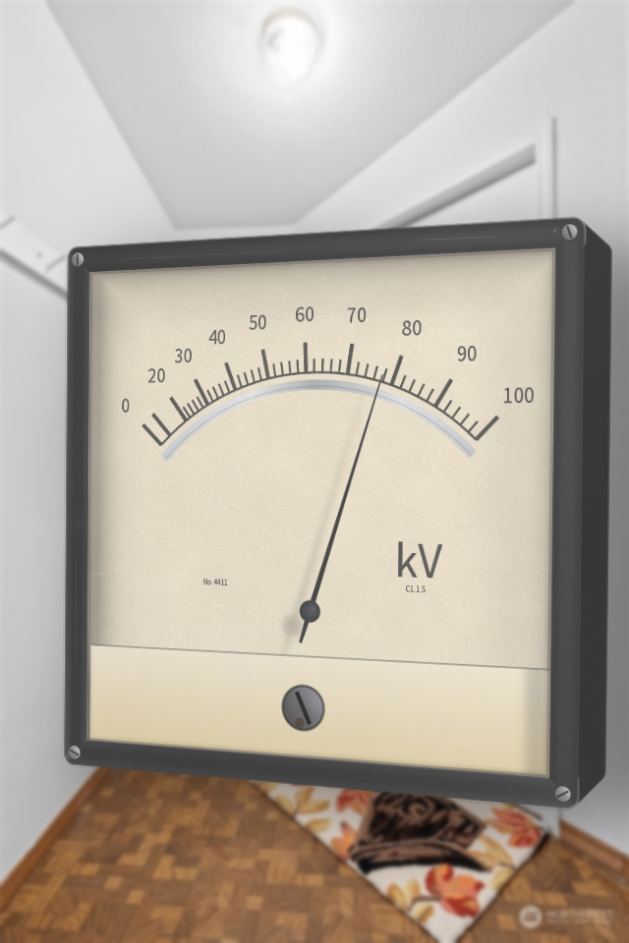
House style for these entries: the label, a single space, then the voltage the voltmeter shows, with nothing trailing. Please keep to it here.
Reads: 78 kV
